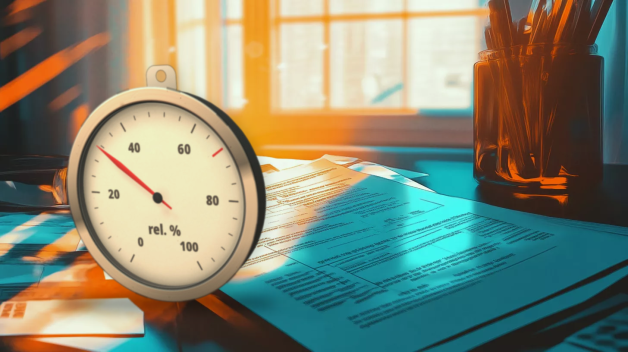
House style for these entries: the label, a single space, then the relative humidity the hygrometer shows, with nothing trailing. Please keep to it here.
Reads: 32 %
